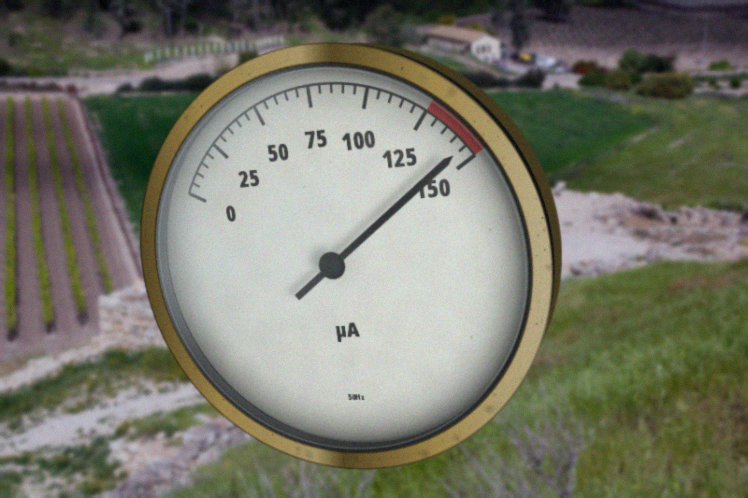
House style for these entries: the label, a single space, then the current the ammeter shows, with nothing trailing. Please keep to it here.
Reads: 145 µA
